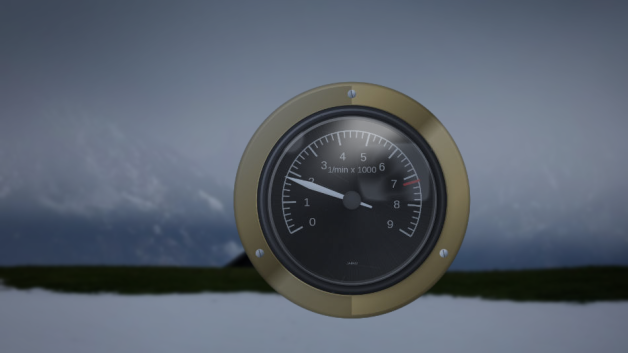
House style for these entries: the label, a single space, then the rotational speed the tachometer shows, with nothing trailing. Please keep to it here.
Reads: 1800 rpm
